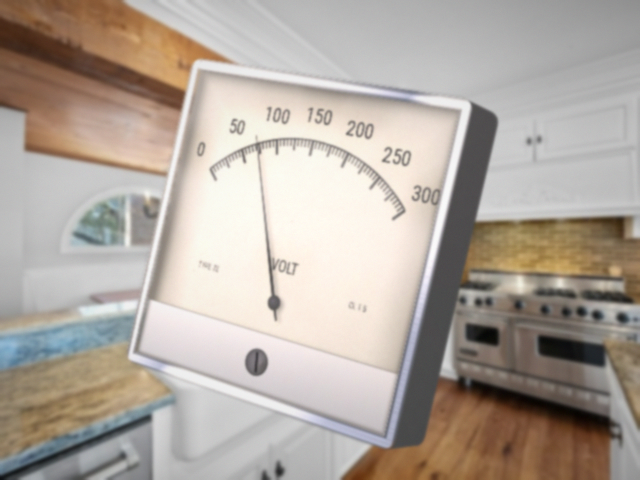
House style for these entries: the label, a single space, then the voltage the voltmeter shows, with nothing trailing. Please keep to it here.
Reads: 75 V
